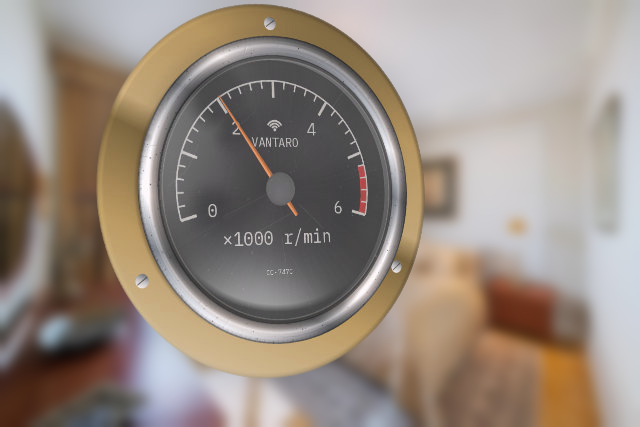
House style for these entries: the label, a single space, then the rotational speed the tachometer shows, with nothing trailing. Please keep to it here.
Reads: 2000 rpm
